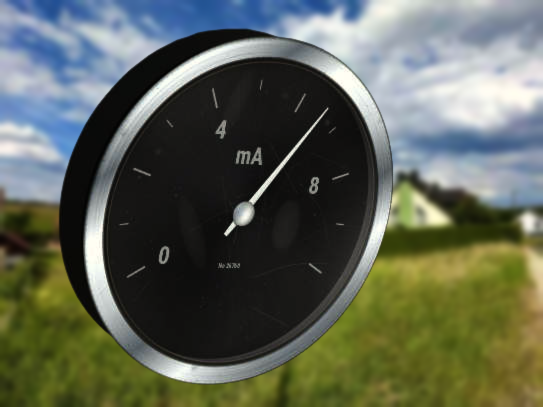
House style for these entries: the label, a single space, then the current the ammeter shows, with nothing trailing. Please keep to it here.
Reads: 6.5 mA
